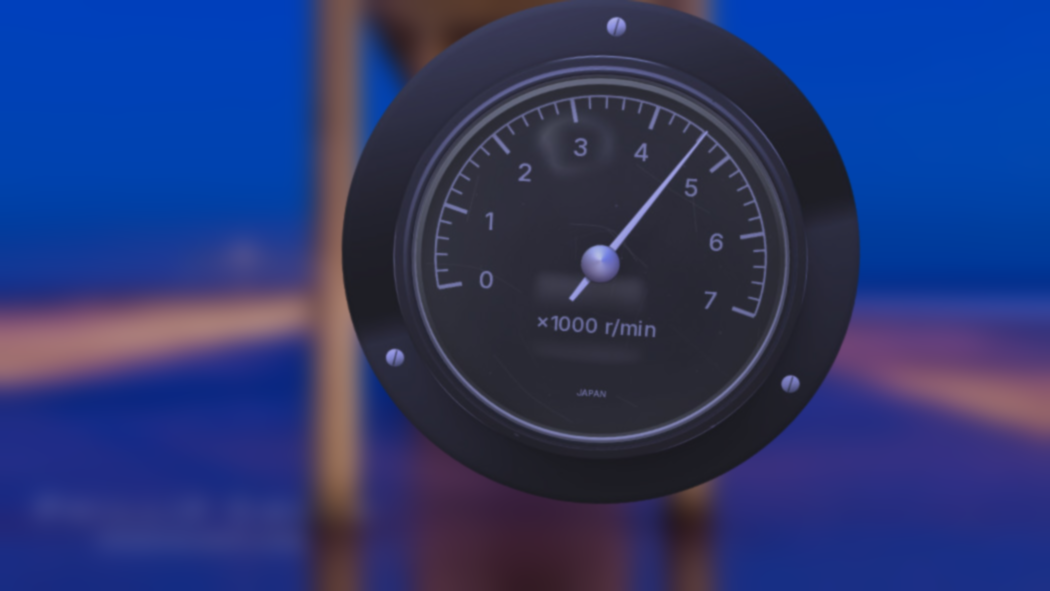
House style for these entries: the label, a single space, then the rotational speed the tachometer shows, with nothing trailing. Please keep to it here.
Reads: 4600 rpm
